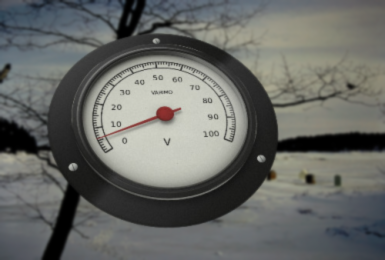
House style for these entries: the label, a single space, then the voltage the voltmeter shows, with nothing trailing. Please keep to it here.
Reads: 5 V
